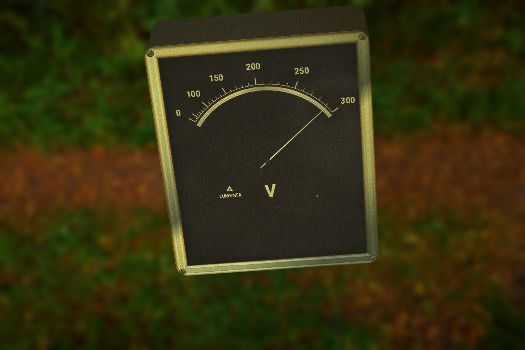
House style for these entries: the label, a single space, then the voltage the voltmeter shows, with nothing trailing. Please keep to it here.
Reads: 290 V
